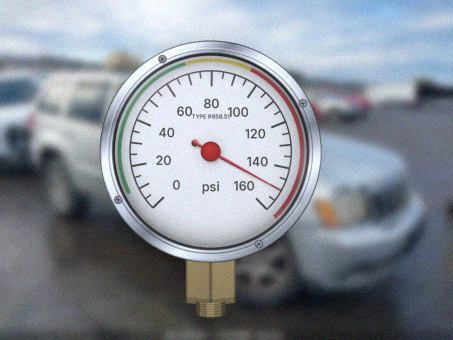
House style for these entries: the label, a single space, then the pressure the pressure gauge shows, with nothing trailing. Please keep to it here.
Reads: 150 psi
